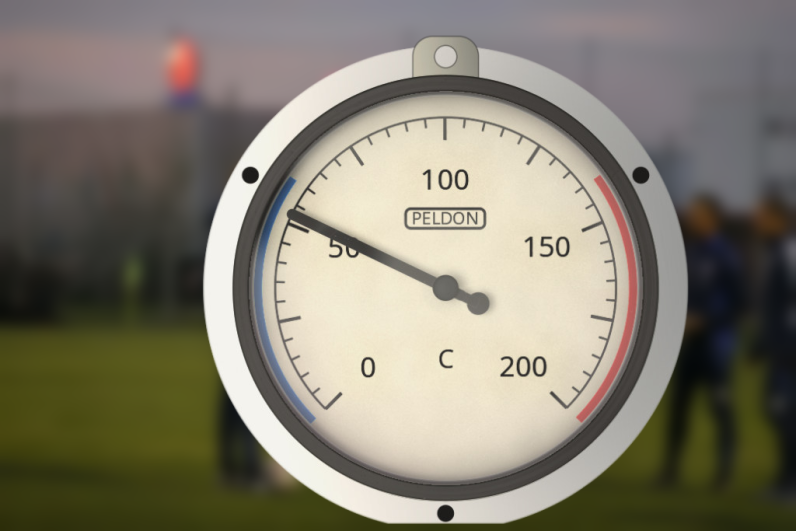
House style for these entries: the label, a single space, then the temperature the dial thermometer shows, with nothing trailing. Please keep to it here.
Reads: 52.5 °C
